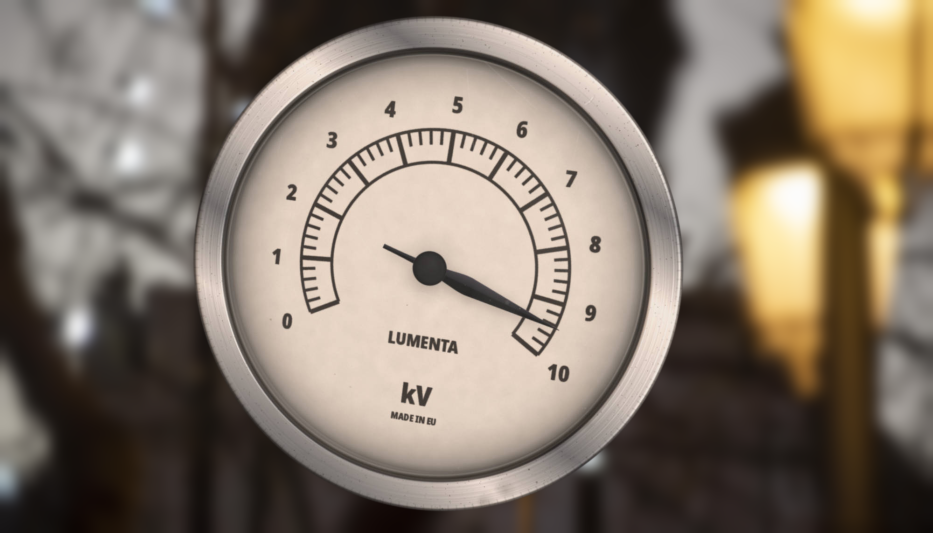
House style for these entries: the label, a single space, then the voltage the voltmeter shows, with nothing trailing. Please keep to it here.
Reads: 9.4 kV
